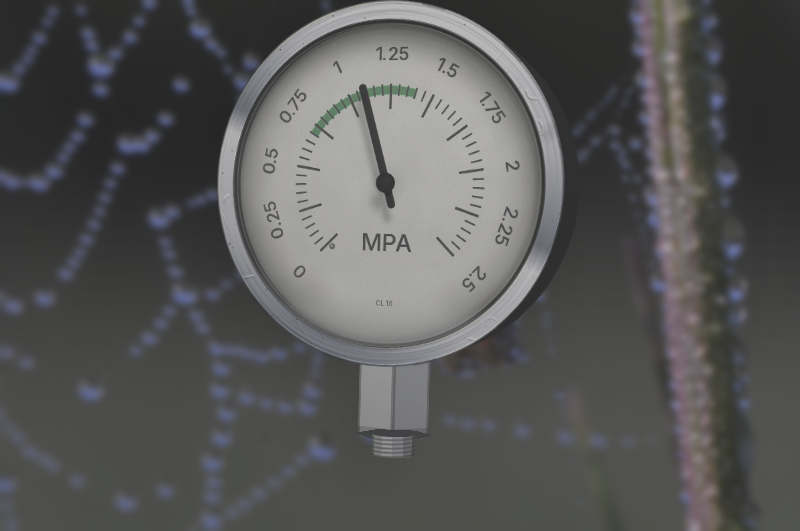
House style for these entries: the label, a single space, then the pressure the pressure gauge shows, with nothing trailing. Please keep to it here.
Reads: 1.1 MPa
